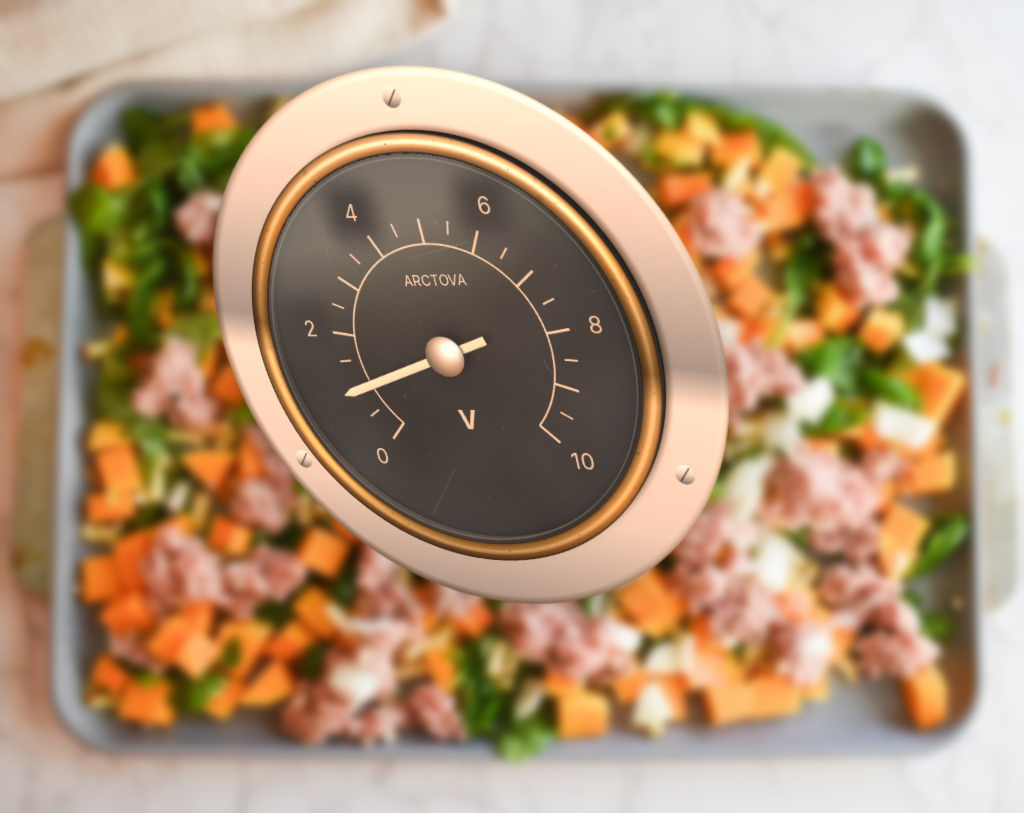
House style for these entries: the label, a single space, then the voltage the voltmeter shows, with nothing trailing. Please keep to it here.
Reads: 1 V
